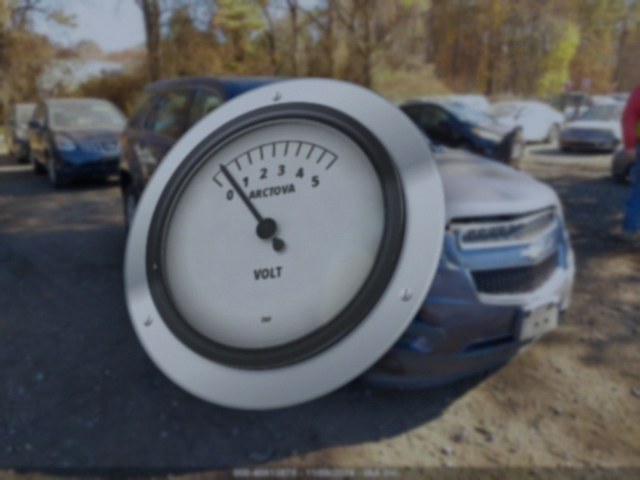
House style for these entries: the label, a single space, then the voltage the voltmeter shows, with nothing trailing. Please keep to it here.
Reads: 0.5 V
